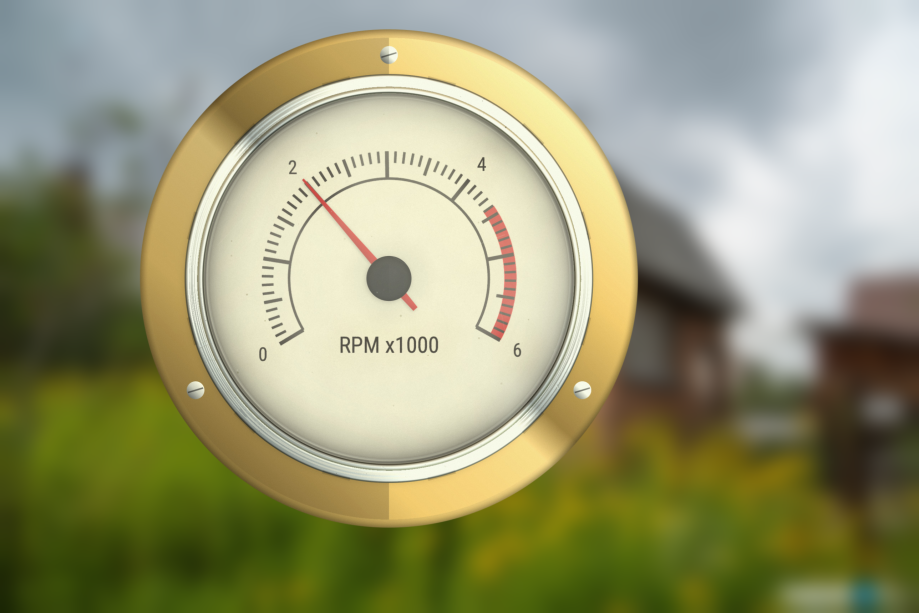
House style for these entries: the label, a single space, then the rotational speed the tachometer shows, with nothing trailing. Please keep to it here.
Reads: 2000 rpm
